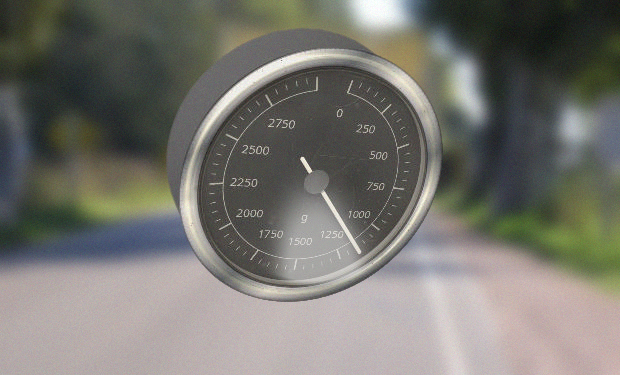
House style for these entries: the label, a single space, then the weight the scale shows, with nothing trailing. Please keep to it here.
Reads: 1150 g
